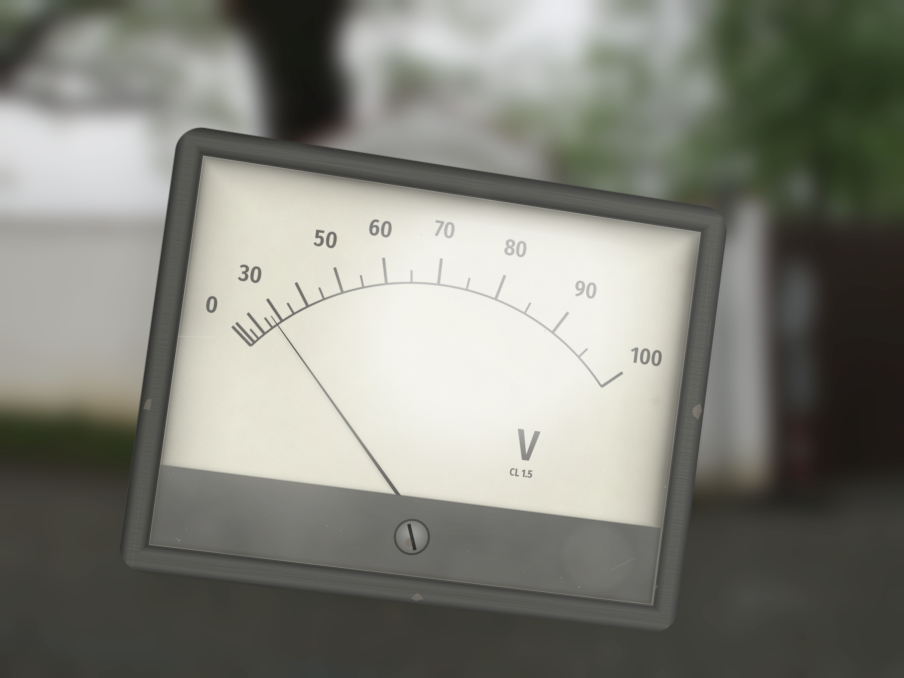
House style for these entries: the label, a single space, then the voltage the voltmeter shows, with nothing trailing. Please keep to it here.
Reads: 27.5 V
